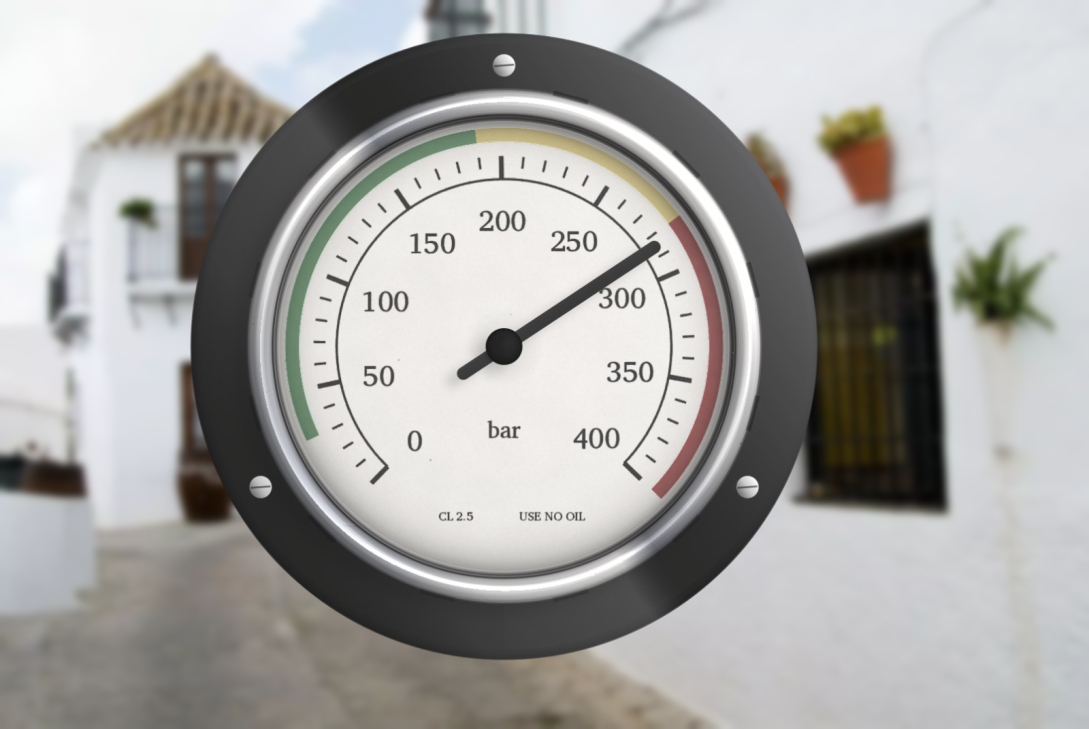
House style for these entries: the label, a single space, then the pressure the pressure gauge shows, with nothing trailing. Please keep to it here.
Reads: 285 bar
